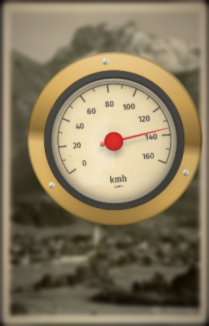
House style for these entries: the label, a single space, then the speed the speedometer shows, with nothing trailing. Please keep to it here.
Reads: 135 km/h
